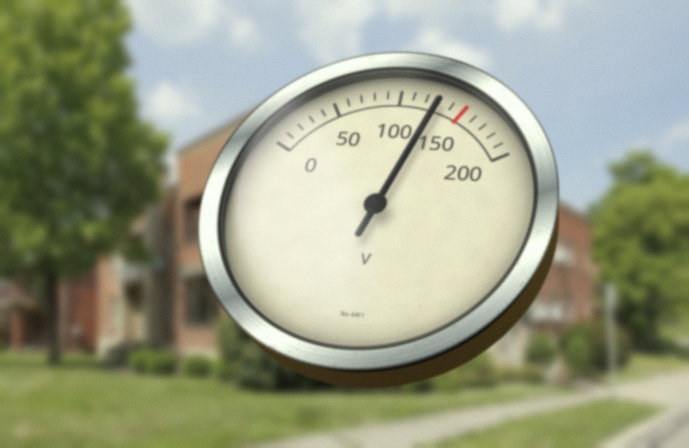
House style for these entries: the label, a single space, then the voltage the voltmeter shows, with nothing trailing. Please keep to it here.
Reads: 130 V
